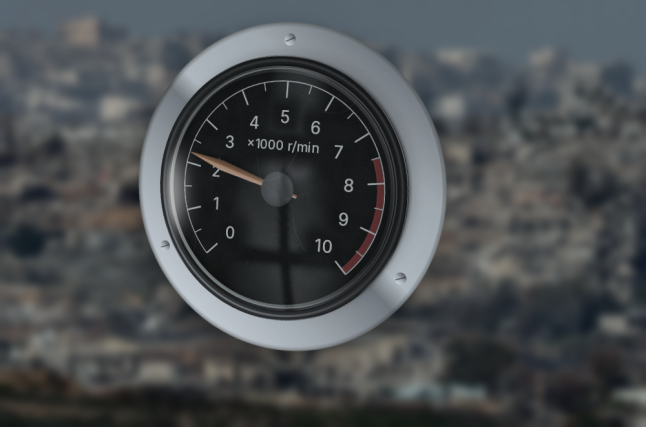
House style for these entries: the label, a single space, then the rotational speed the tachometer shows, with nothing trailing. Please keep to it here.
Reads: 2250 rpm
